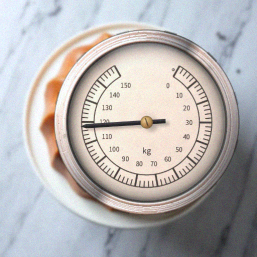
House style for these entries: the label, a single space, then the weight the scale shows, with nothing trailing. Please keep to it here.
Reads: 118 kg
